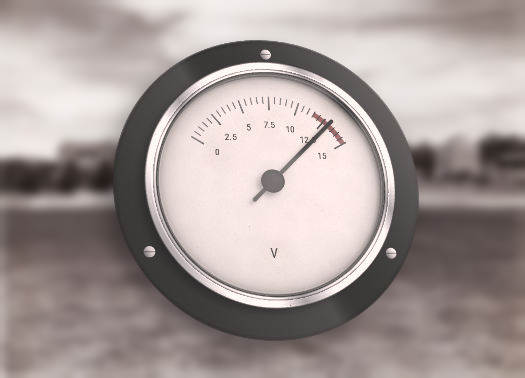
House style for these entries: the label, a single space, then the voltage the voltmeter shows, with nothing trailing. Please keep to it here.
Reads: 13 V
